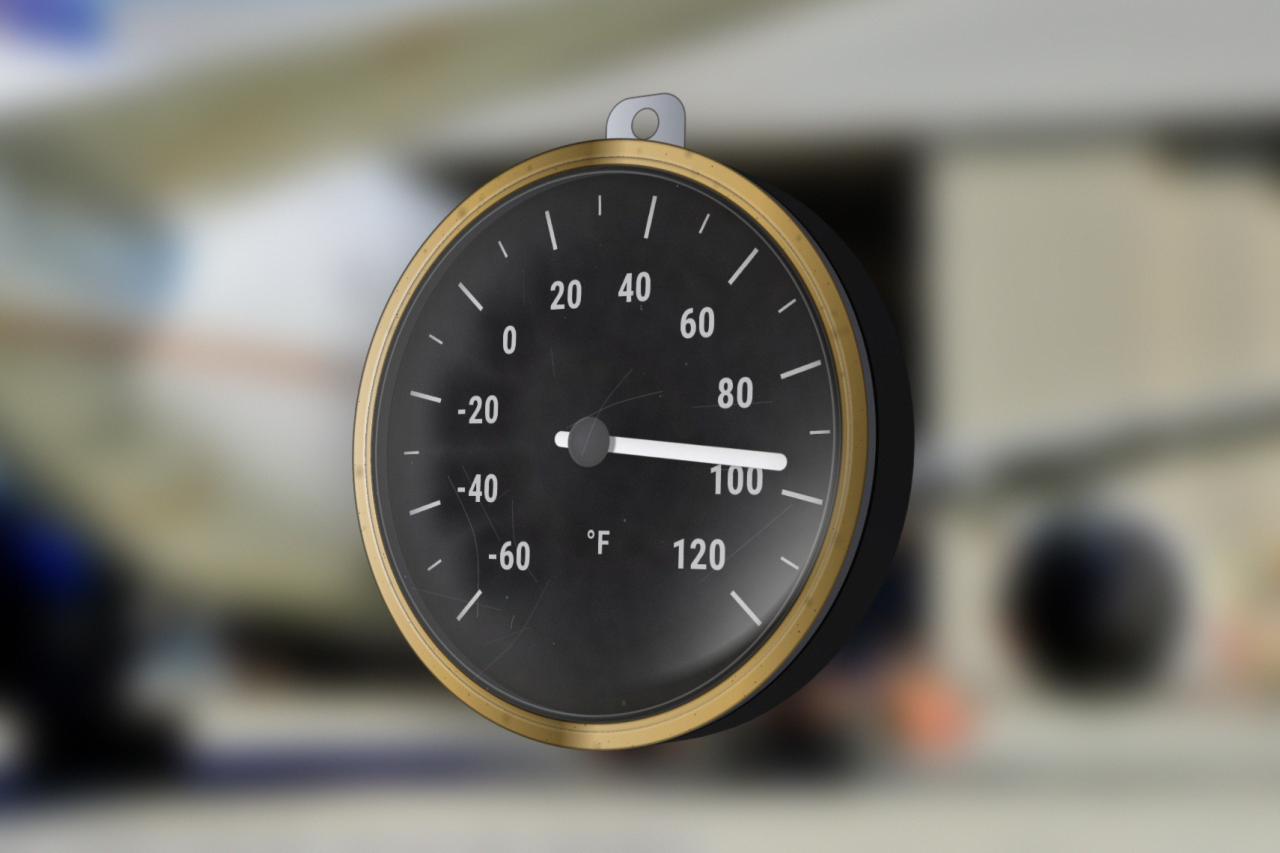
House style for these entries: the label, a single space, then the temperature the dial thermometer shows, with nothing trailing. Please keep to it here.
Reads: 95 °F
